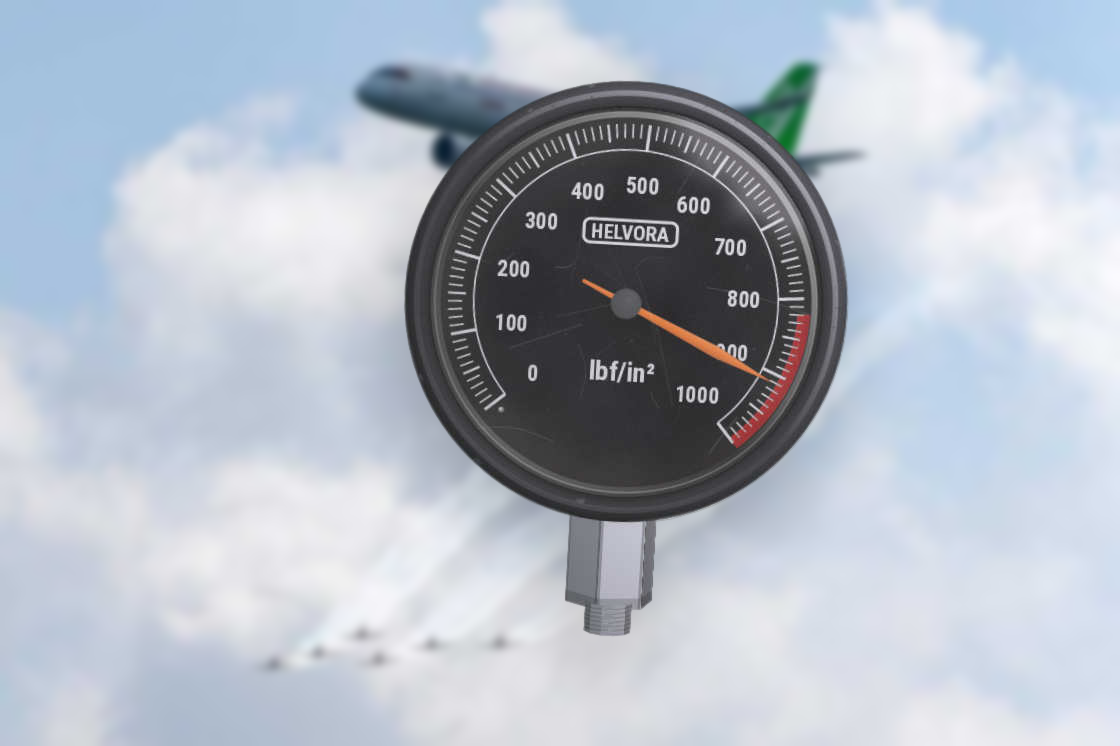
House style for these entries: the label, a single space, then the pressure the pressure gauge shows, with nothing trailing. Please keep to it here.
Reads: 910 psi
